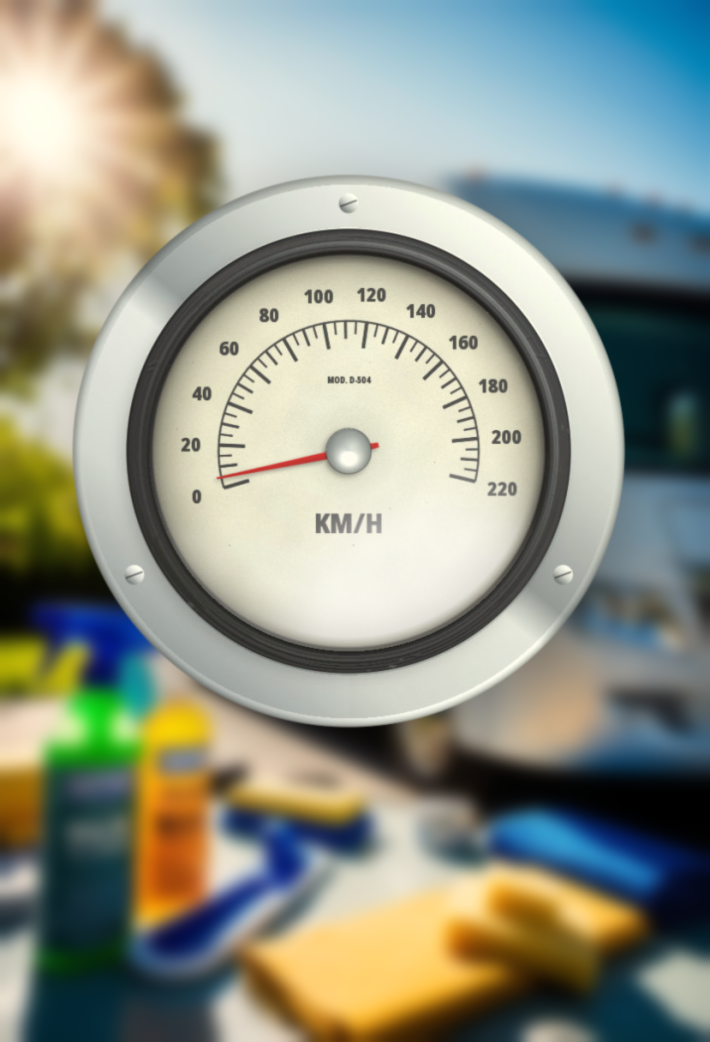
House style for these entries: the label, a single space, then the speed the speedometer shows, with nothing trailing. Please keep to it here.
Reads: 5 km/h
